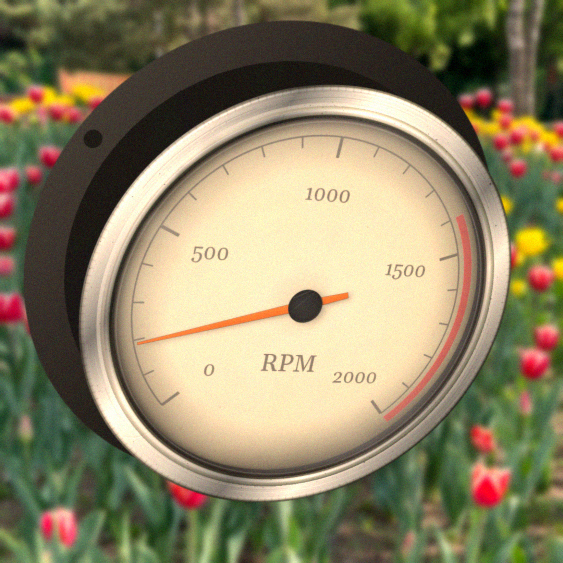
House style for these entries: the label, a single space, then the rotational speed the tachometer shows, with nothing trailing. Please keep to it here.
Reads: 200 rpm
